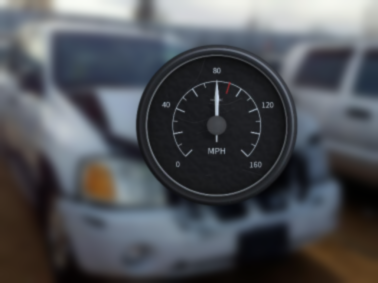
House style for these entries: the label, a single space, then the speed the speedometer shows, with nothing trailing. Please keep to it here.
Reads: 80 mph
